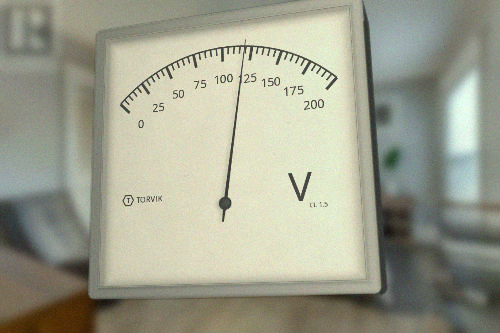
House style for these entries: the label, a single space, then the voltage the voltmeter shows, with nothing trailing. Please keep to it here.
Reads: 120 V
